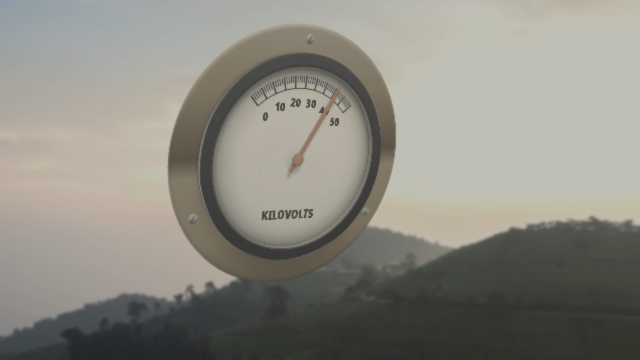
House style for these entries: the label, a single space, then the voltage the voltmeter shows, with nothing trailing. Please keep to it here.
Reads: 40 kV
